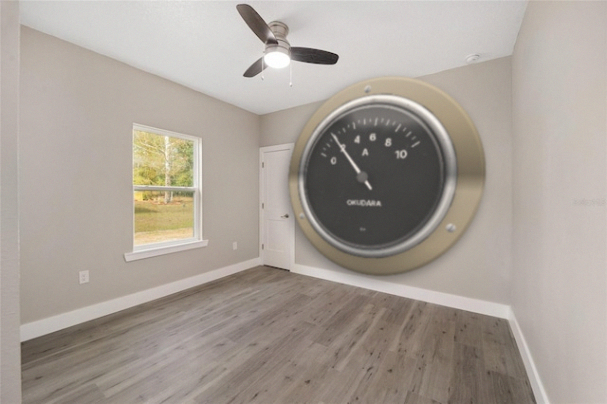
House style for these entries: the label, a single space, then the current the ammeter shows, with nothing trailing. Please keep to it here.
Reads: 2 A
